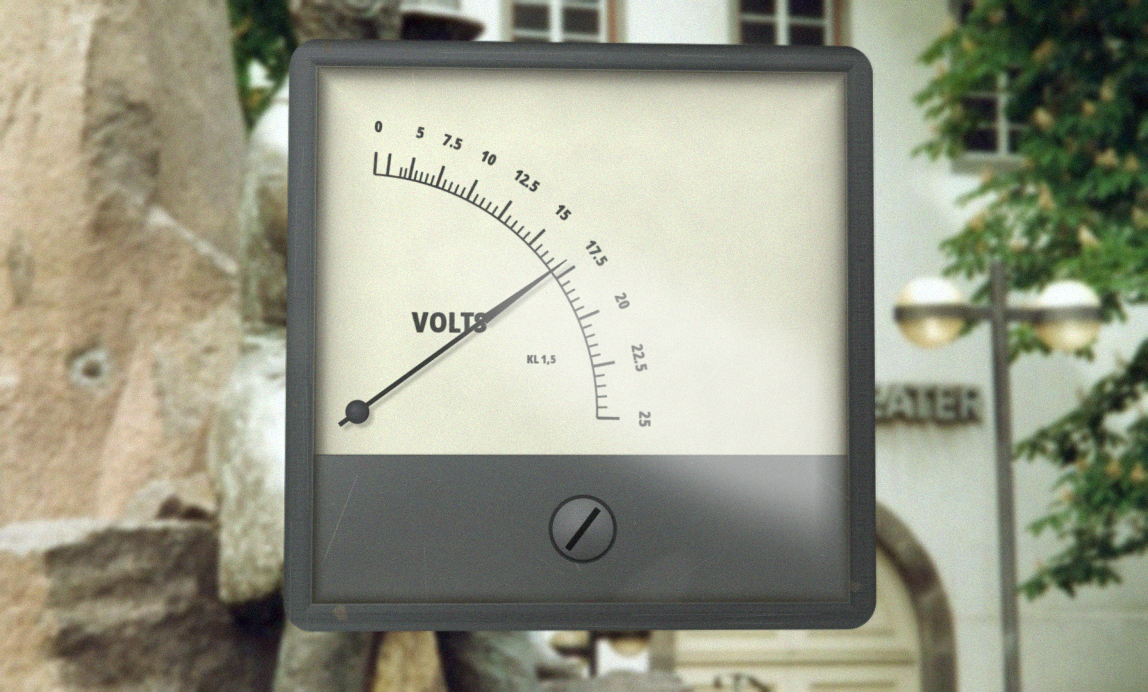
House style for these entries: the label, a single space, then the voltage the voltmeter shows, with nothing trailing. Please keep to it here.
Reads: 17 V
